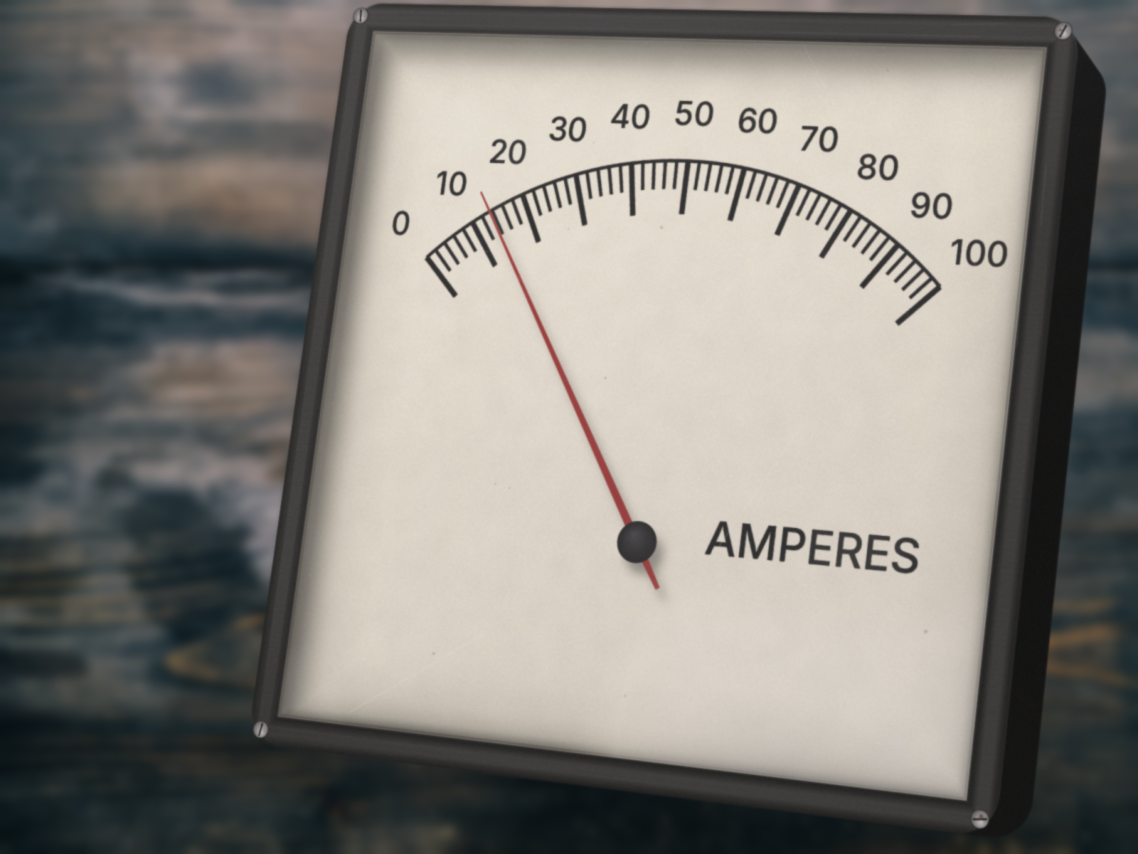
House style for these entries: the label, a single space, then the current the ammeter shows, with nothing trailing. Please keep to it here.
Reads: 14 A
